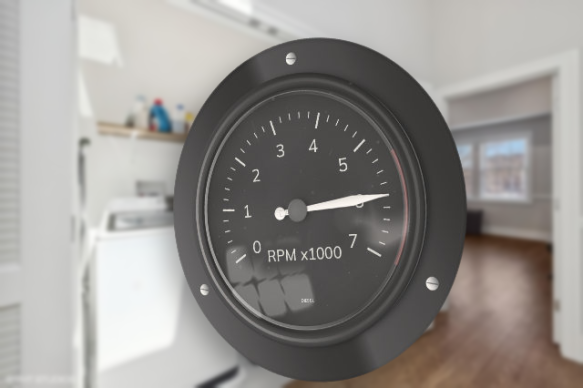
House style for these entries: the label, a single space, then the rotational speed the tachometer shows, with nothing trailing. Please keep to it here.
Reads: 6000 rpm
